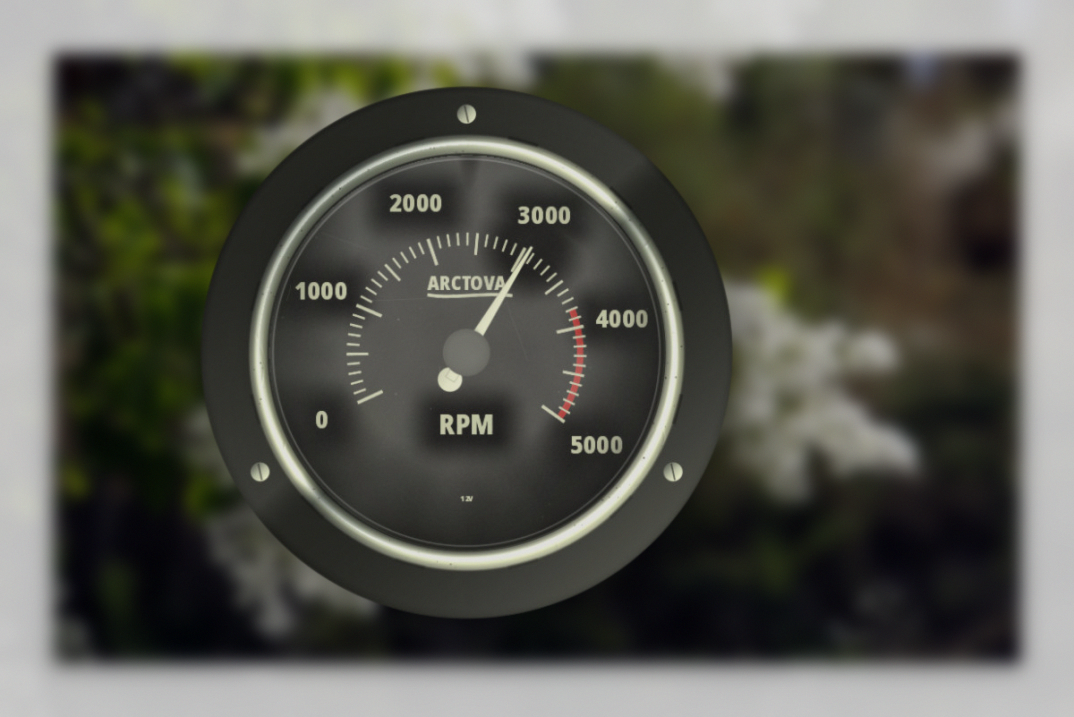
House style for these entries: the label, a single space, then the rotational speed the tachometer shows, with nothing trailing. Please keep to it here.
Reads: 3050 rpm
